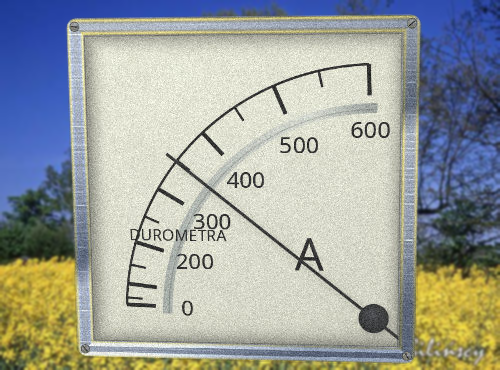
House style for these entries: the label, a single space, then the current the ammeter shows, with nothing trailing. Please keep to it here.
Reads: 350 A
